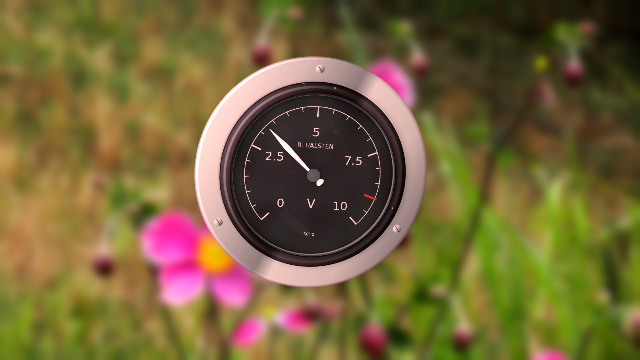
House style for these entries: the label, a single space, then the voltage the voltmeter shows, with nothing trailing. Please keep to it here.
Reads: 3.25 V
